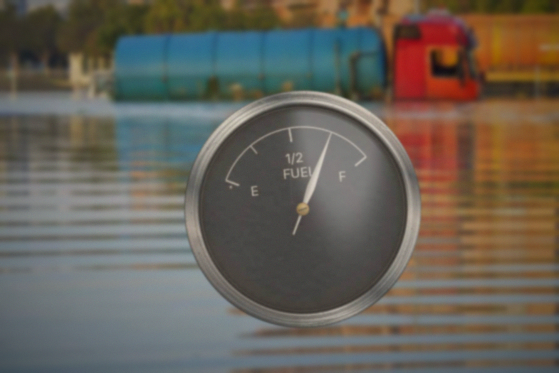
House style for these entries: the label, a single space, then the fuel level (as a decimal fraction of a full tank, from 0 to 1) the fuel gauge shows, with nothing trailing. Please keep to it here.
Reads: 0.75
